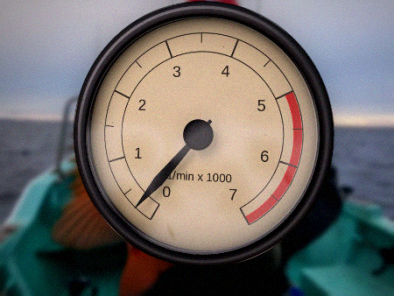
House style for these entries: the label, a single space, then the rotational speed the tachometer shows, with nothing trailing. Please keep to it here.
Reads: 250 rpm
